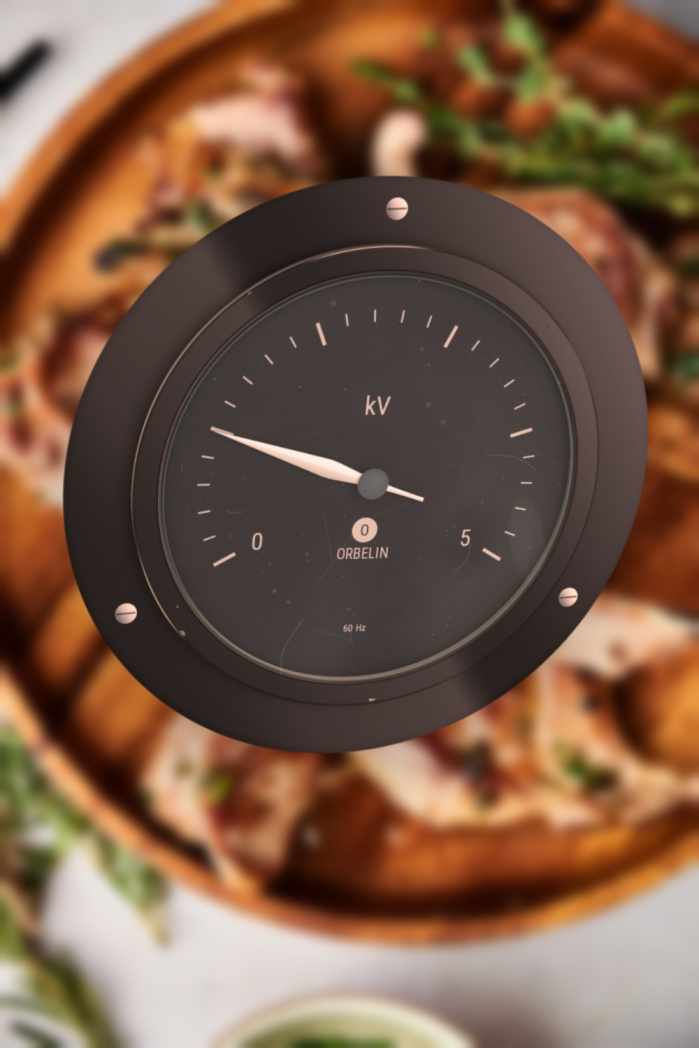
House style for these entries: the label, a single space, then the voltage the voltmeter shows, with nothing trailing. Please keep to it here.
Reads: 1 kV
